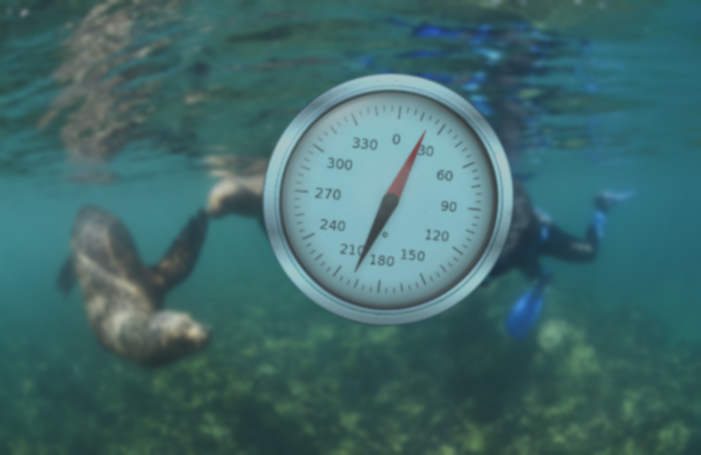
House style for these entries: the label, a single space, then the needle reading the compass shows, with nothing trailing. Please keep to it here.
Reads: 20 °
